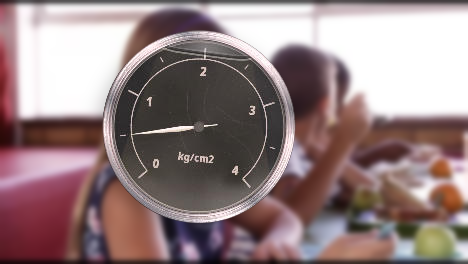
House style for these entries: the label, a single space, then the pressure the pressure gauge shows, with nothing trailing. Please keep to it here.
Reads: 0.5 kg/cm²
